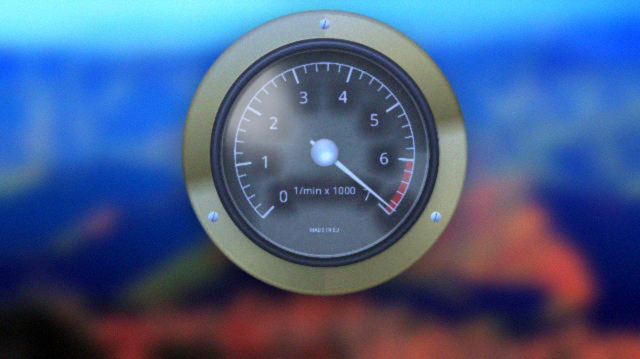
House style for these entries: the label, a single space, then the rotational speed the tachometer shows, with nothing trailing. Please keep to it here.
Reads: 6900 rpm
